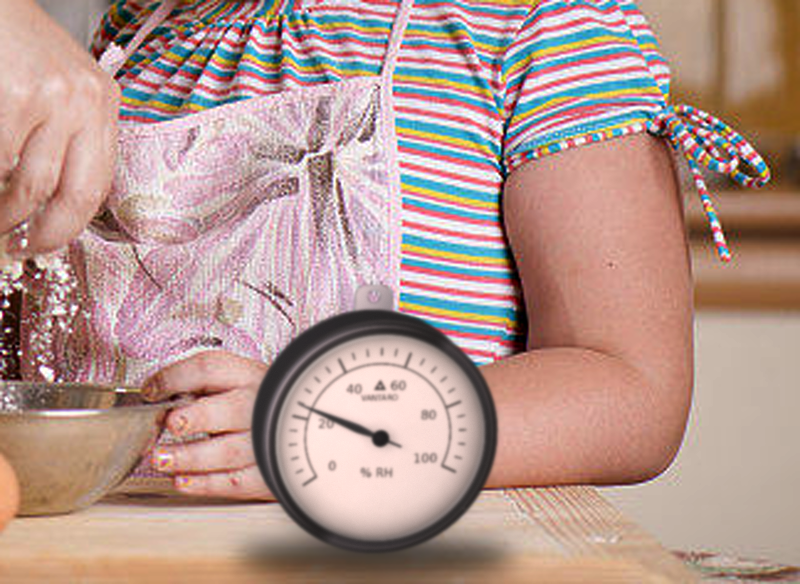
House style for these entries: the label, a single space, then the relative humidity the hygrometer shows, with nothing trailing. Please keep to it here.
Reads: 24 %
